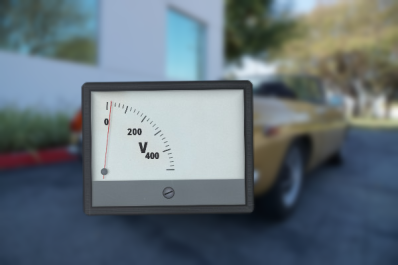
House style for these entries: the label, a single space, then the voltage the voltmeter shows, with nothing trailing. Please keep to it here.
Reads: 20 V
